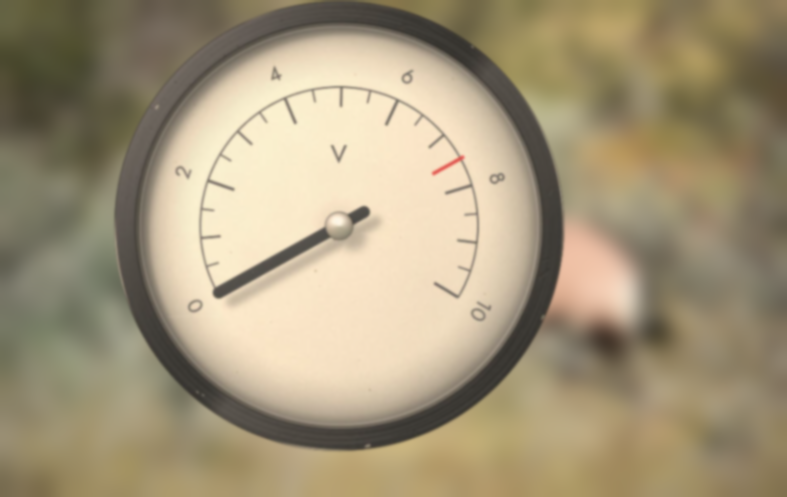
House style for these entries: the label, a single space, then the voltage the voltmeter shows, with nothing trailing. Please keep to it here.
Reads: 0 V
